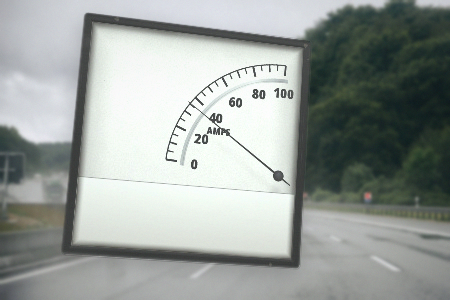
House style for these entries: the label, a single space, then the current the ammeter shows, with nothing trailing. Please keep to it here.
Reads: 35 A
